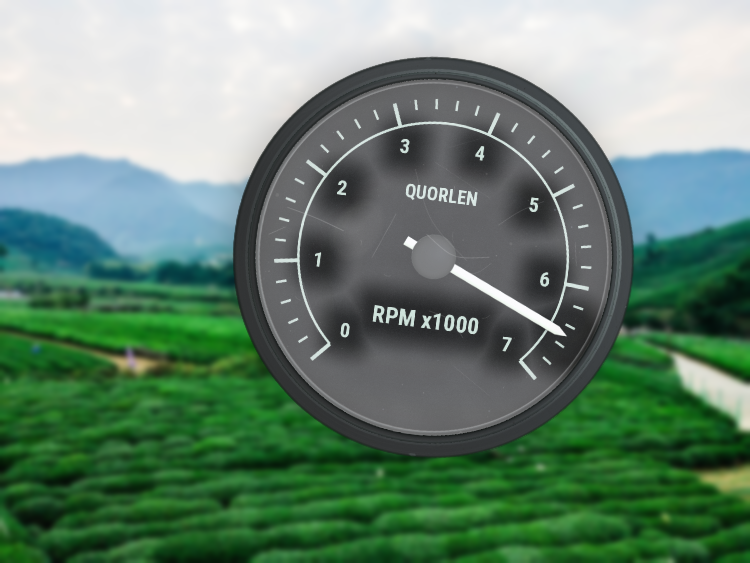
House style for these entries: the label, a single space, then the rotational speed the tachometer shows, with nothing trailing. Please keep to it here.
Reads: 6500 rpm
